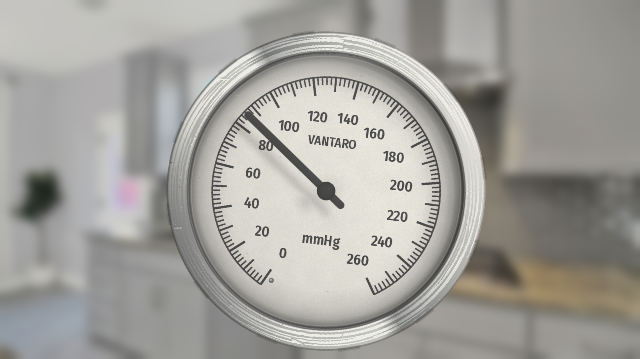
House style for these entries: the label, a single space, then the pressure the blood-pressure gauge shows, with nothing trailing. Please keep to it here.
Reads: 86 mmHg
